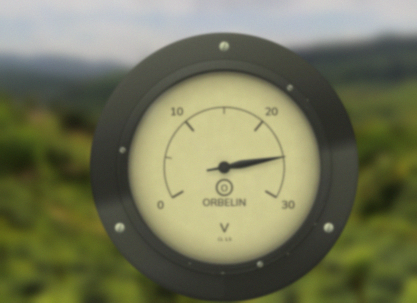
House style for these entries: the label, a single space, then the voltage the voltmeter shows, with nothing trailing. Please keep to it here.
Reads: 25 V
